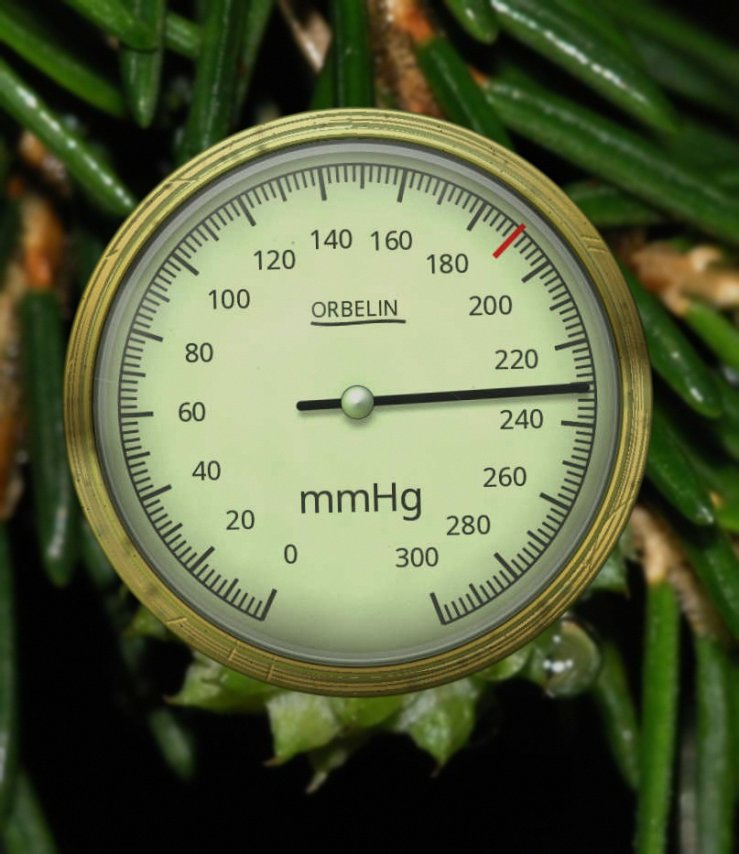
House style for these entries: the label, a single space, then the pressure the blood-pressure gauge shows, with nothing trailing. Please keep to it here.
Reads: 231 mmHg
